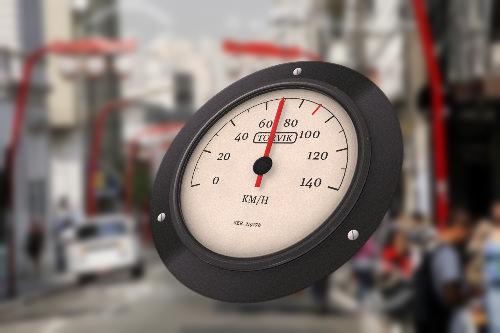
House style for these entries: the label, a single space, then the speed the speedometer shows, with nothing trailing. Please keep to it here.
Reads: 70 km/h
